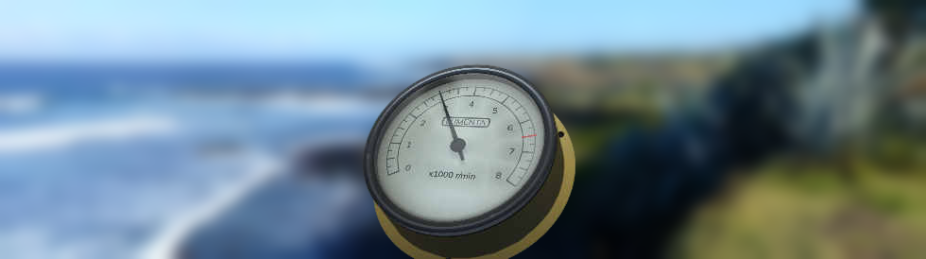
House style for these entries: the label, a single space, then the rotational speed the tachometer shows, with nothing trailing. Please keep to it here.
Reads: 3000 rpm
